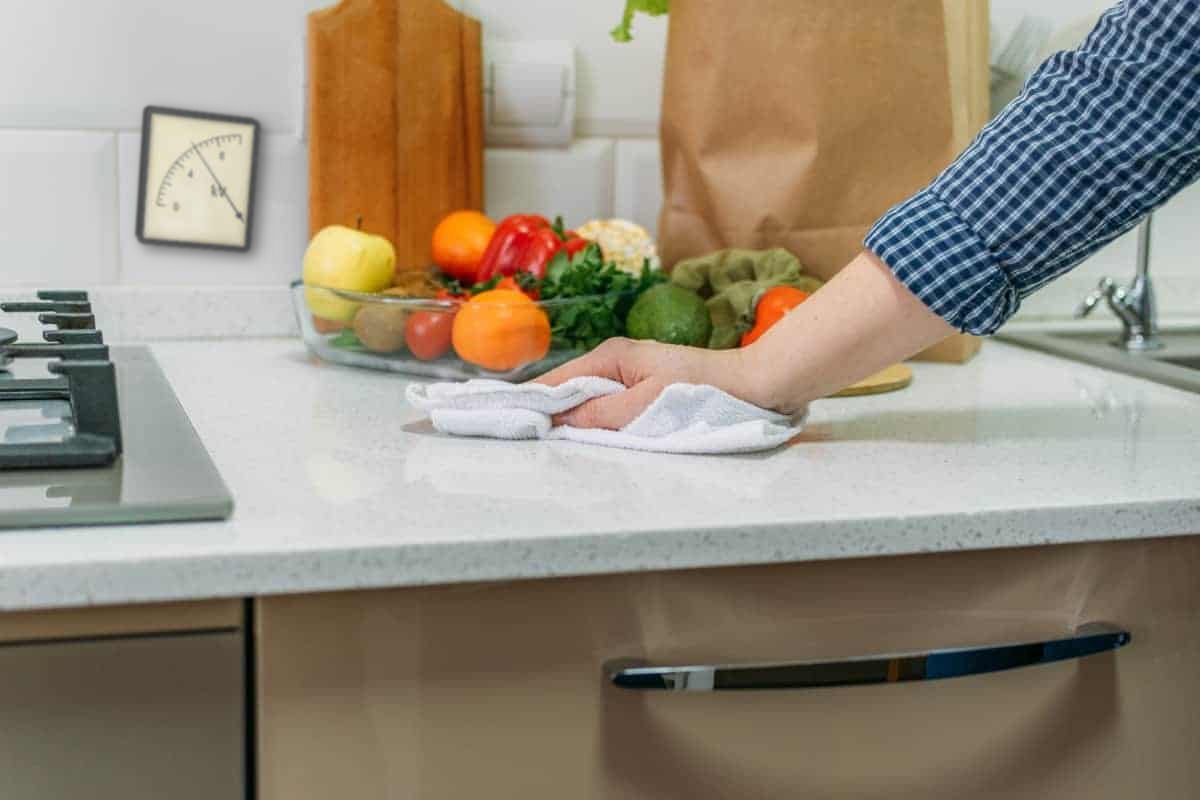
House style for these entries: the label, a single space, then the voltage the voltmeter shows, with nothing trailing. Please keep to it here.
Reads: 6 kV
